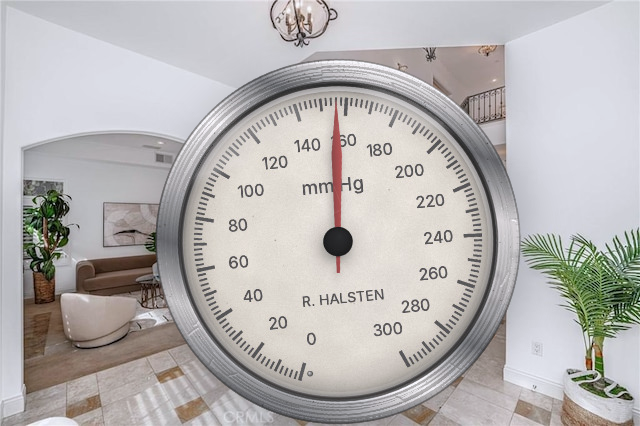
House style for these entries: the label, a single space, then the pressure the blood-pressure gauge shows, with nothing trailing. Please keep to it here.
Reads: 156 mmHg
